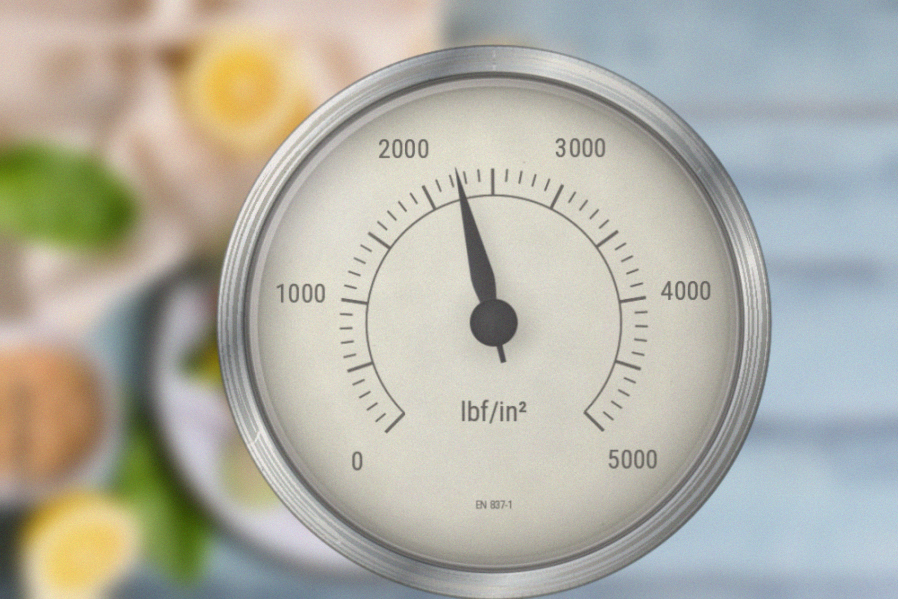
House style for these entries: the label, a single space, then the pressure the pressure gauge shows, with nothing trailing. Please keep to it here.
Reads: 2250 psi
